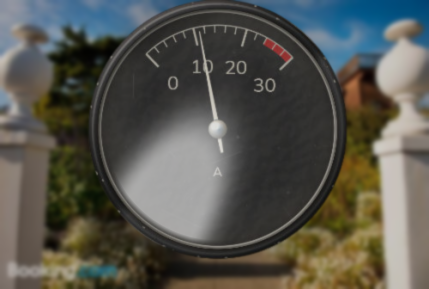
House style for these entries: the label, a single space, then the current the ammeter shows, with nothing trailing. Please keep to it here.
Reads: 11 A
